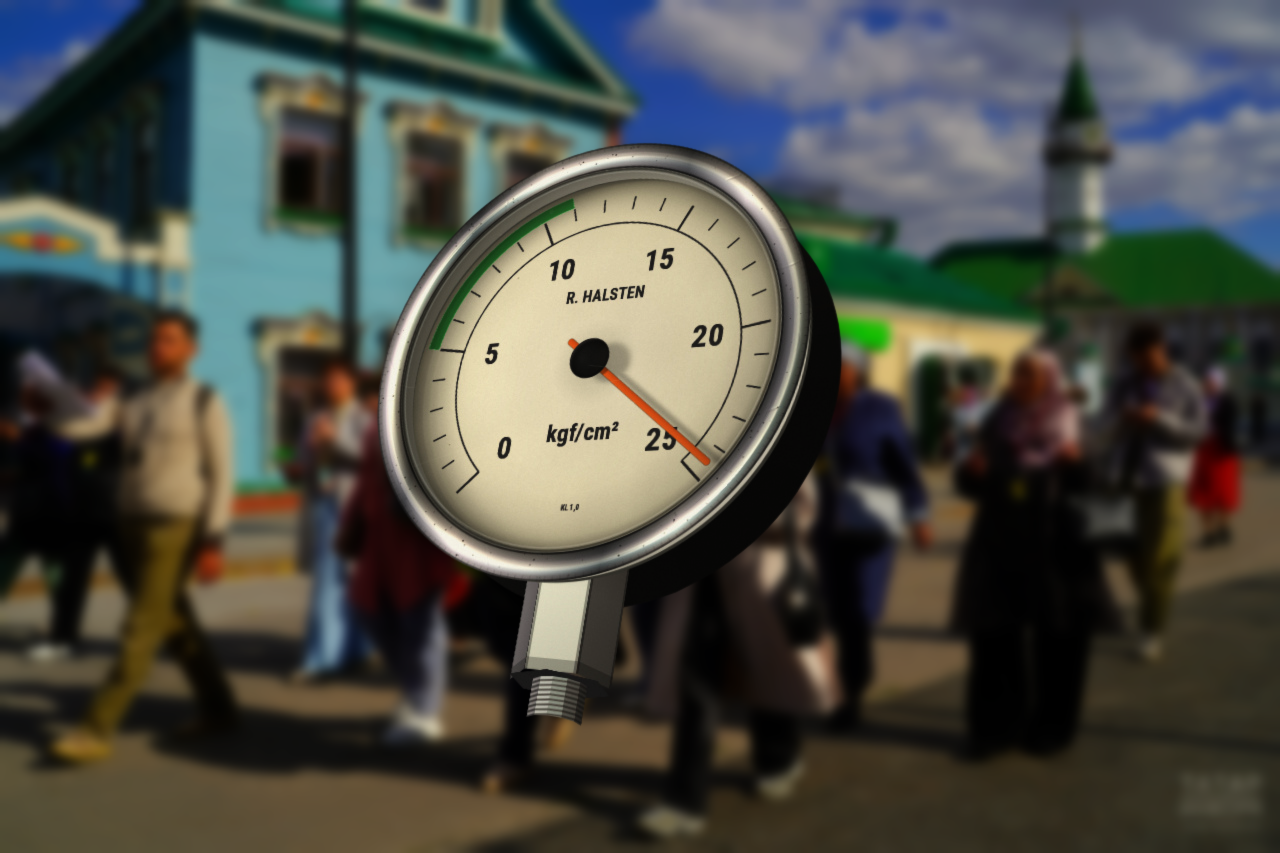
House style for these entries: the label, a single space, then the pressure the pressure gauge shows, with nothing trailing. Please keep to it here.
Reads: 24.5 kg/cm²
